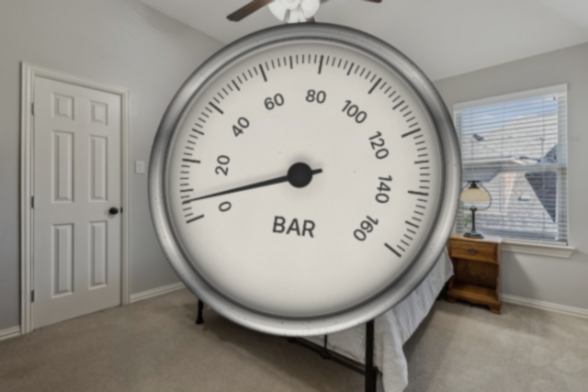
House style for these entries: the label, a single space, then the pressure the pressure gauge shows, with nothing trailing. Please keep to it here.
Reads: 6 bar
